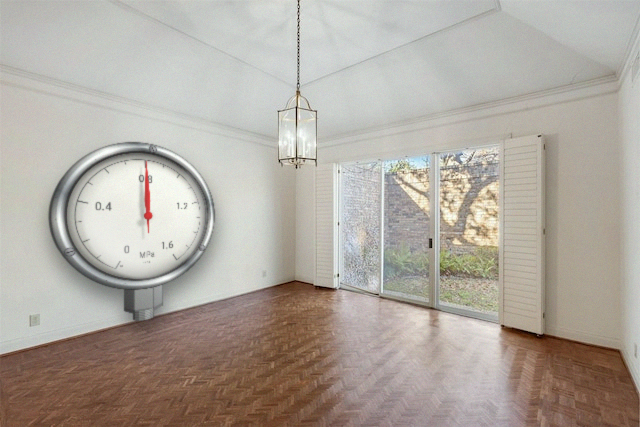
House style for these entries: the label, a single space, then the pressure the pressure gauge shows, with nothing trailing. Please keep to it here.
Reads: 0.8 MPa
